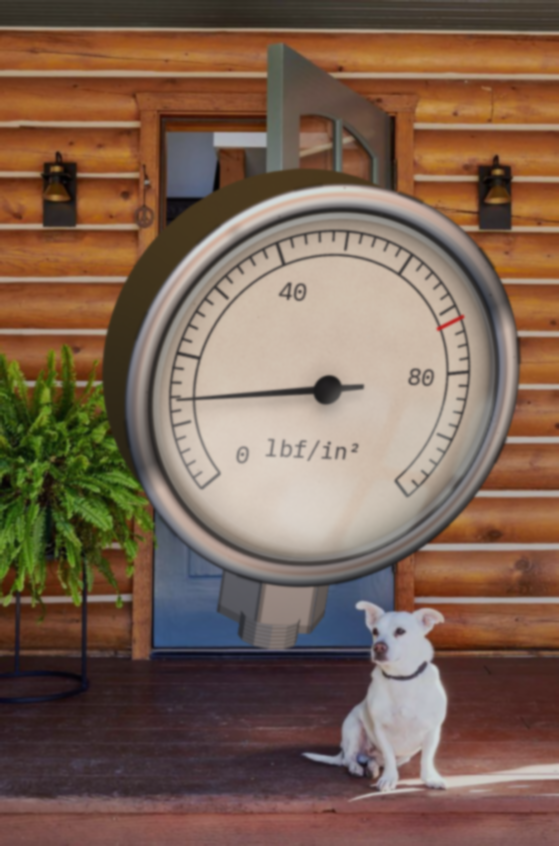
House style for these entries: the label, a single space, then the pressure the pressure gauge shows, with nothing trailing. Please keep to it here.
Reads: 14 psi
